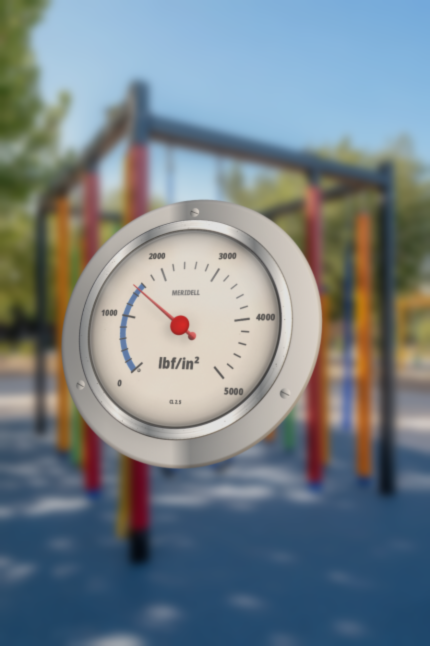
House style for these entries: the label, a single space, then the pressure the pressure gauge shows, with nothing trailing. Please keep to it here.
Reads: 1500 psi
